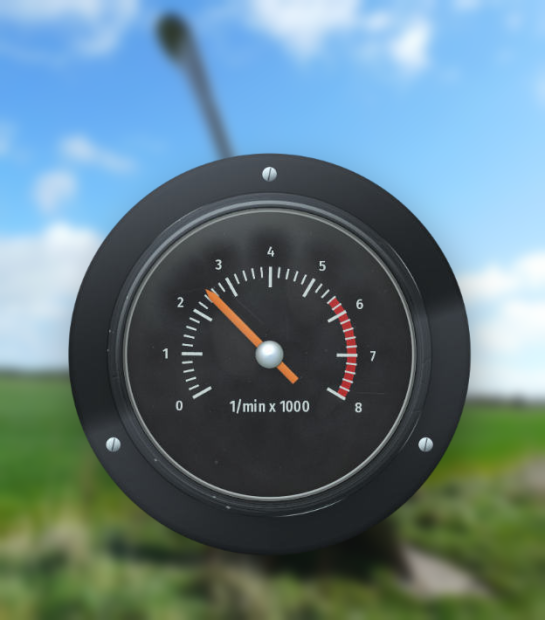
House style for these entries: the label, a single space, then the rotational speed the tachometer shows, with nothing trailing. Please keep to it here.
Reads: 2500 rpm
